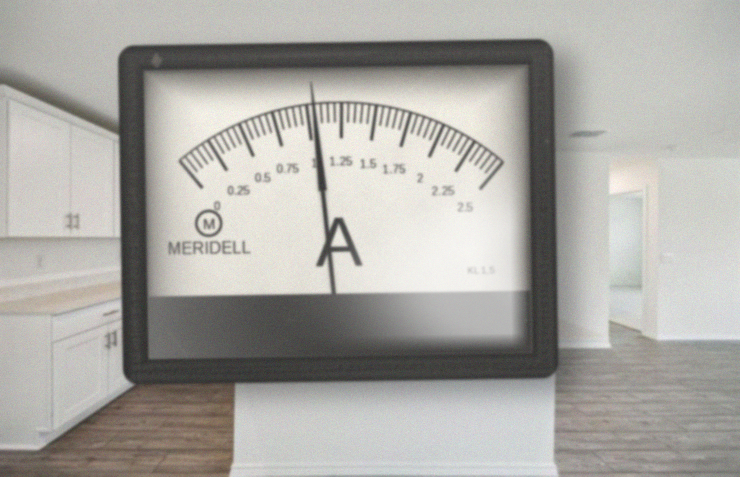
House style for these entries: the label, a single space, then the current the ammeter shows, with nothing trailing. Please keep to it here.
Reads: 1.05 A
